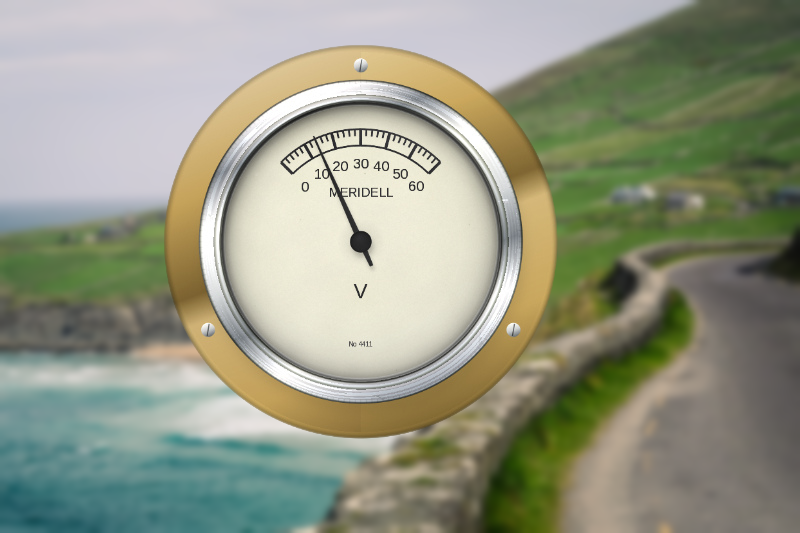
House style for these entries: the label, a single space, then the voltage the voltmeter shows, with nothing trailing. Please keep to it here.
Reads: 14 V
